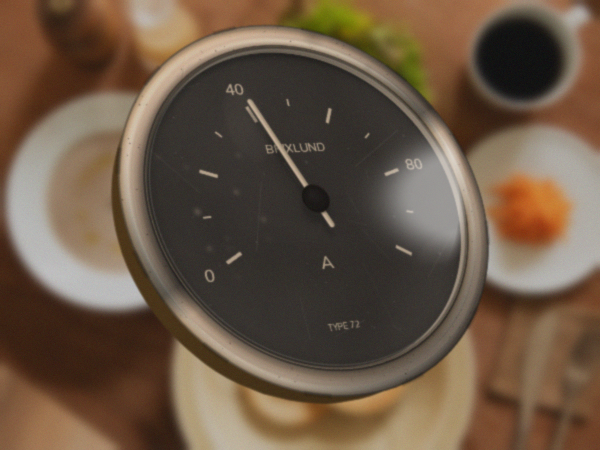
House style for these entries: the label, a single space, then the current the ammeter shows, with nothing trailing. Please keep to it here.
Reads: 40 A
